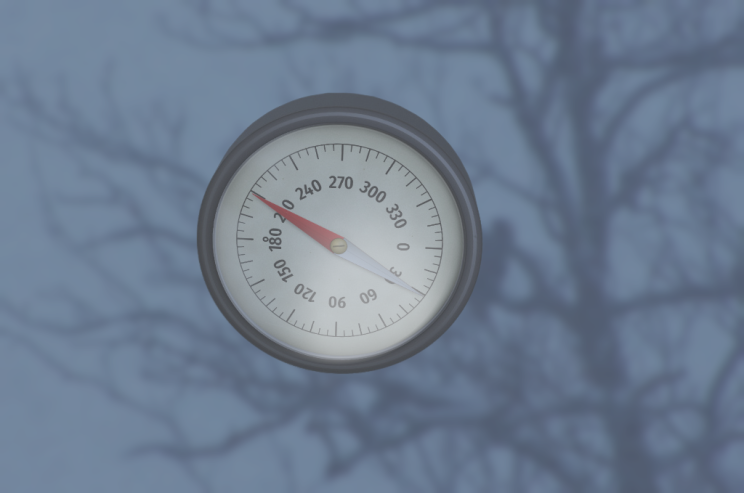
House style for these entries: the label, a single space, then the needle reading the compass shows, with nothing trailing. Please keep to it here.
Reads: 210 °
